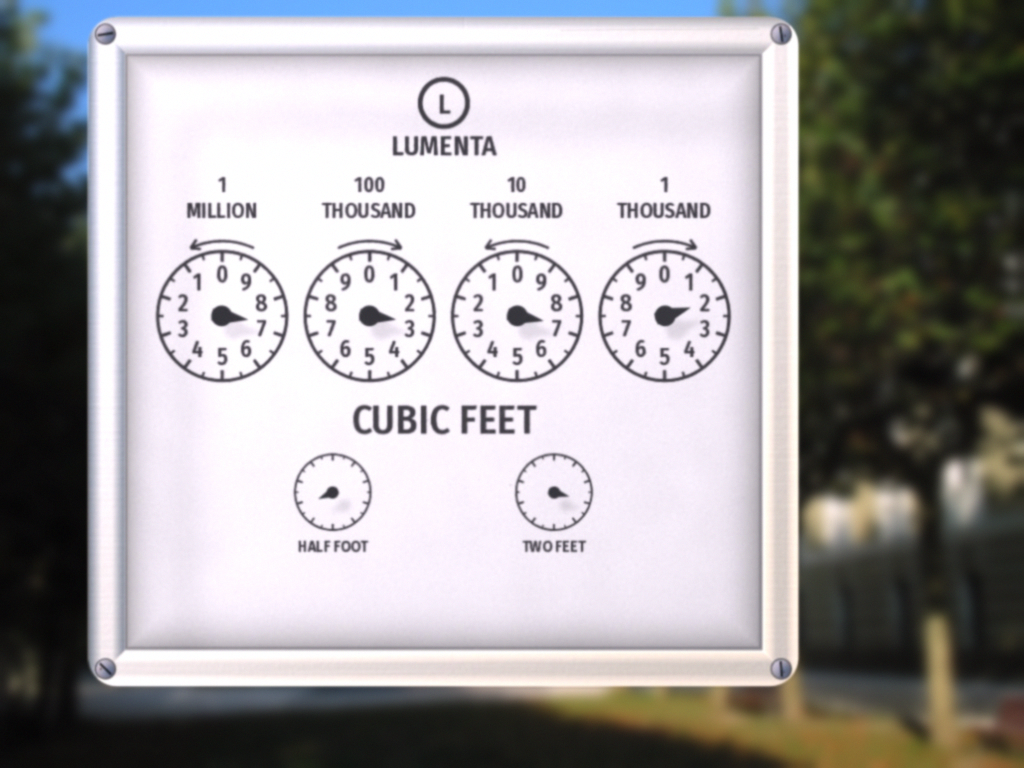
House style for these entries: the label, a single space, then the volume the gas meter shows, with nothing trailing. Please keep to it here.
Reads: 727200 ft³
